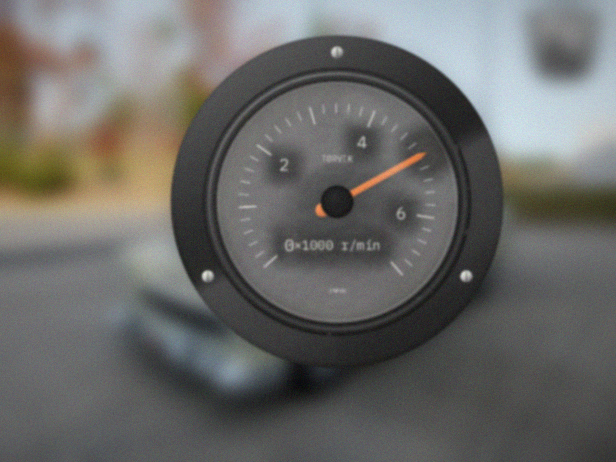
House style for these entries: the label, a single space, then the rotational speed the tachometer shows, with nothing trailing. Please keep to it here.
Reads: 5000 rpm
